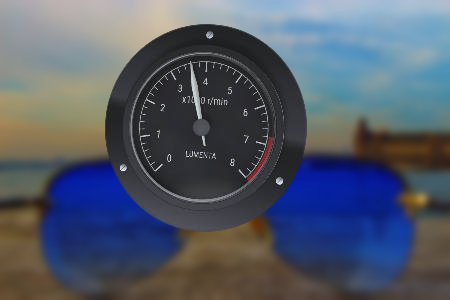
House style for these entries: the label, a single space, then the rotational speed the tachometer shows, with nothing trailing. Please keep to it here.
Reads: 3600 rpm
